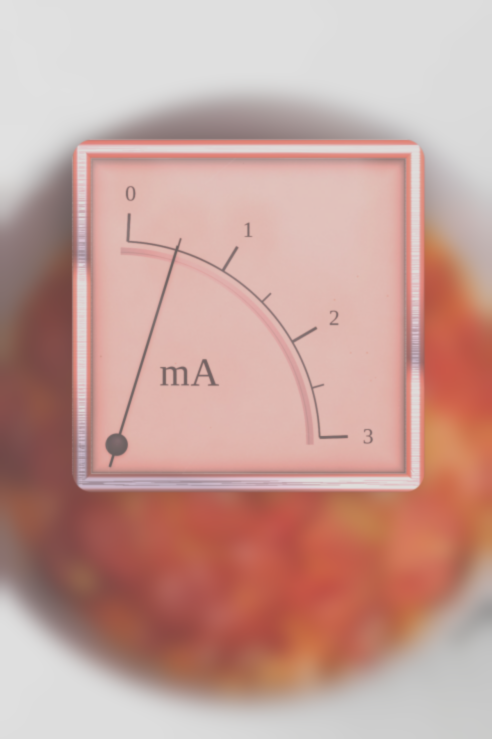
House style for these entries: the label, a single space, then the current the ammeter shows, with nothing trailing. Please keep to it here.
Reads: 0.5 mA
